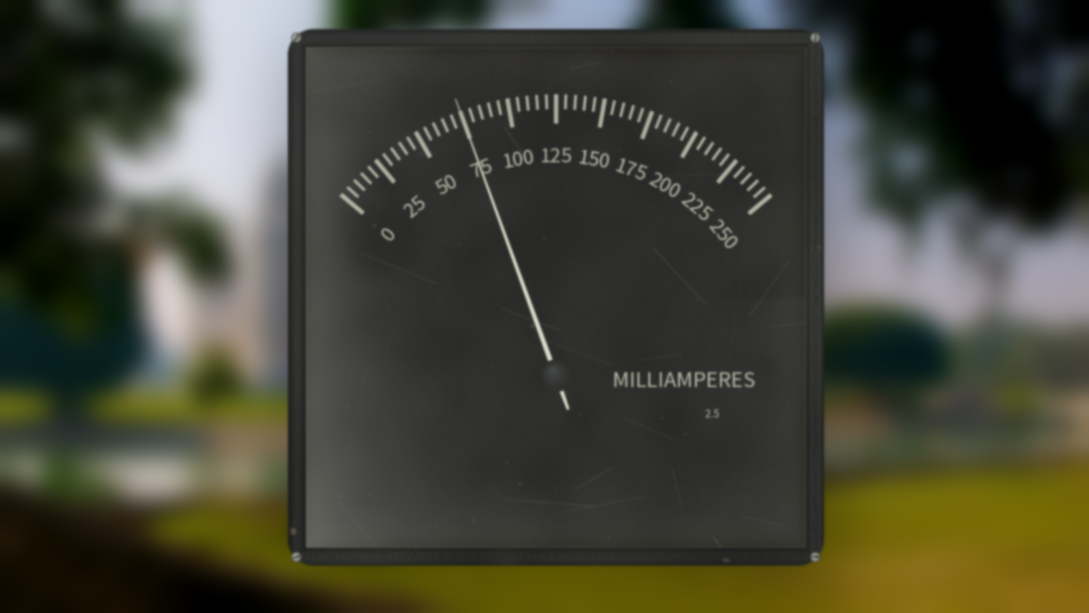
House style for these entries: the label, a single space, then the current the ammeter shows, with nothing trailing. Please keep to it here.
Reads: 75 mA
